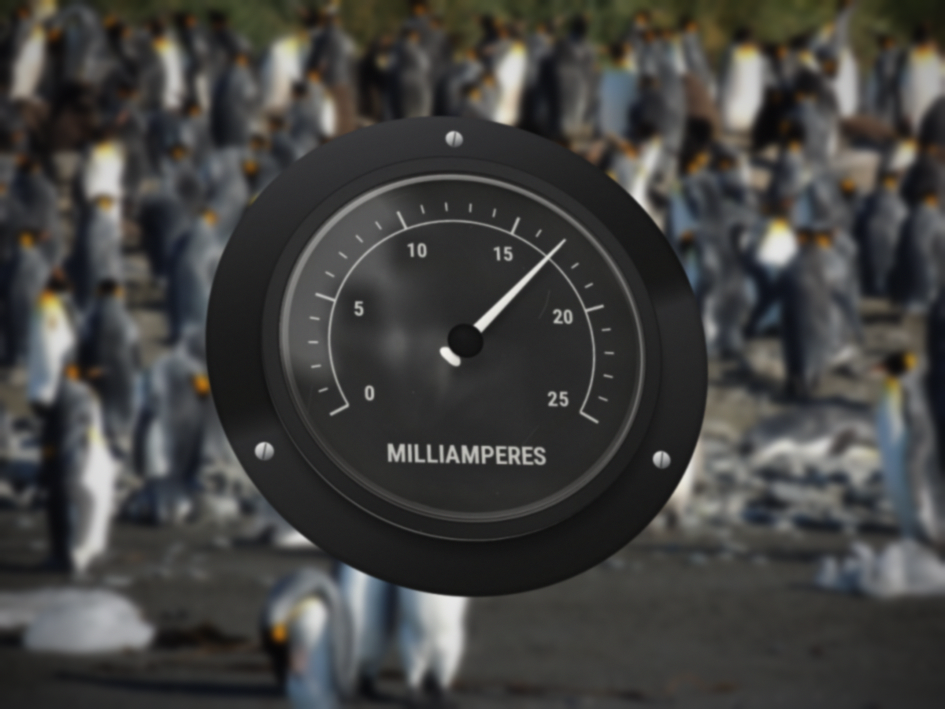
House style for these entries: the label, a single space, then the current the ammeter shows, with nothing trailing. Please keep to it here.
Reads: 17 mA
